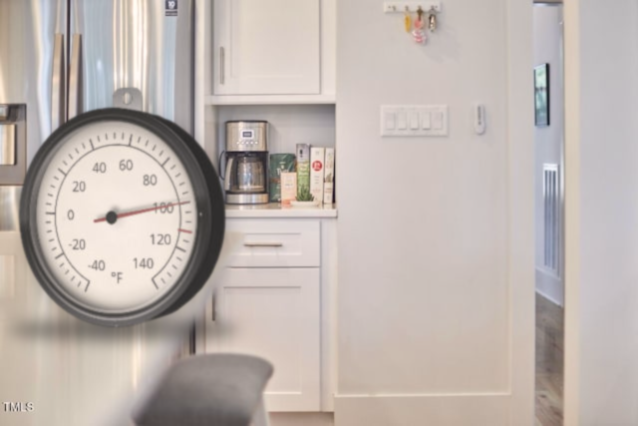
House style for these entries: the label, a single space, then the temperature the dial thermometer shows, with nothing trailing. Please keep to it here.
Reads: 100 °F
